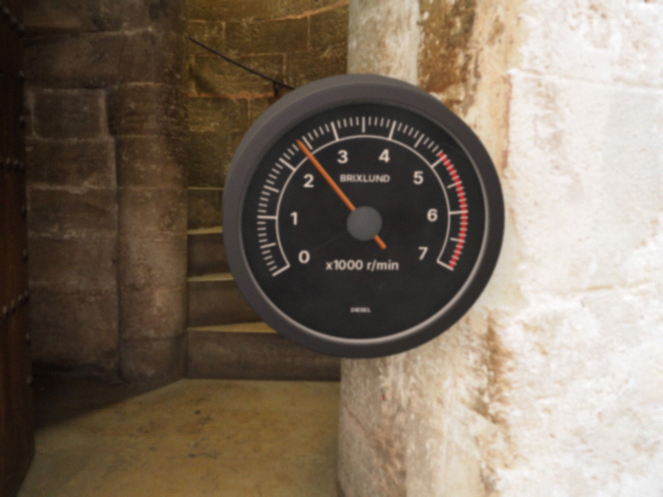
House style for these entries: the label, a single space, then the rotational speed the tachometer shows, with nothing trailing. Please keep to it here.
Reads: 2400 rpm
